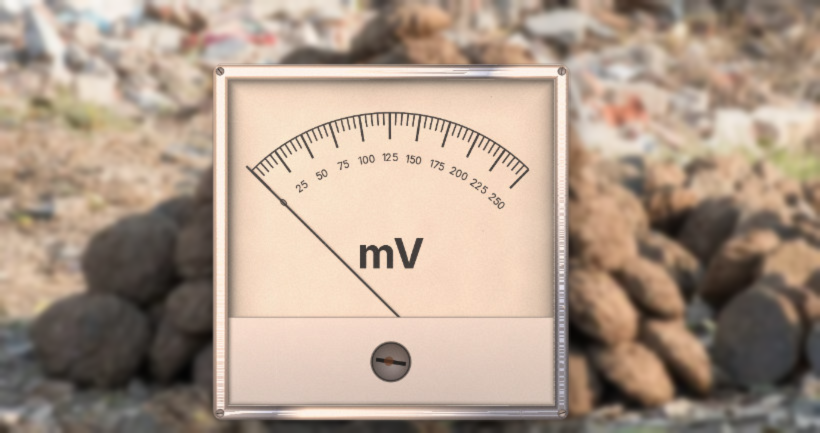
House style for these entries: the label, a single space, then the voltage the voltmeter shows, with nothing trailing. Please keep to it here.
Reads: 0 mV
